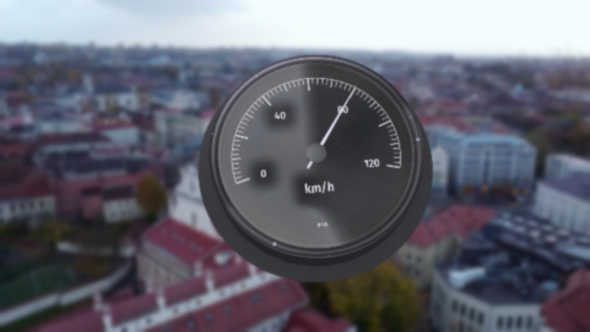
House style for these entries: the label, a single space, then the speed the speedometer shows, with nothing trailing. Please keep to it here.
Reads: 80 km/h
